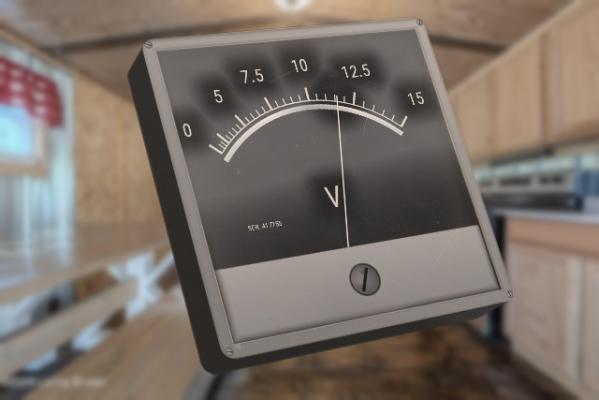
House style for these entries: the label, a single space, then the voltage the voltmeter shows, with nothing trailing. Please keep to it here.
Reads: 11.5 V
